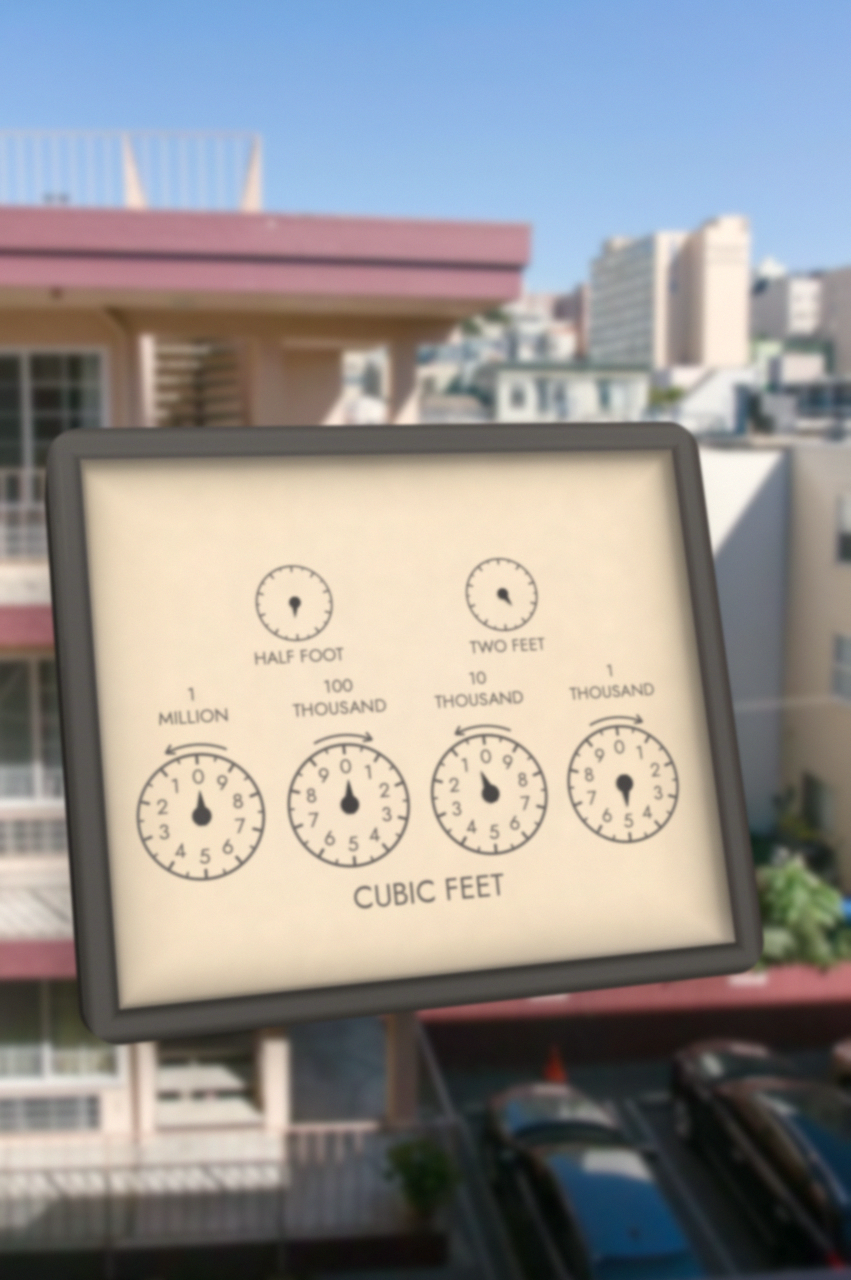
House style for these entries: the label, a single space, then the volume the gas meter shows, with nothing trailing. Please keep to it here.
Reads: 500 ft³
